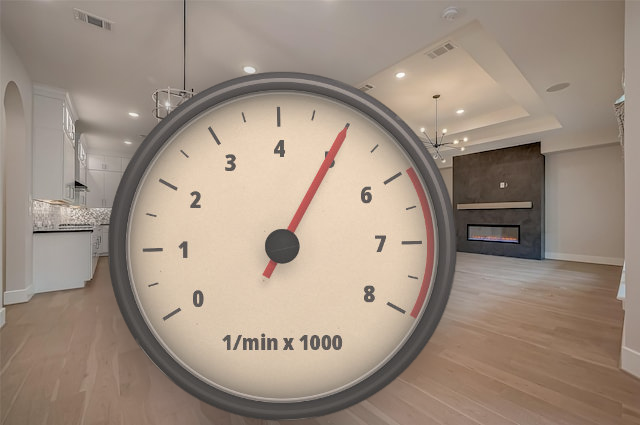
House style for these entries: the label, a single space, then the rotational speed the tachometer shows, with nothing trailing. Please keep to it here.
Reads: 5000 rpm
